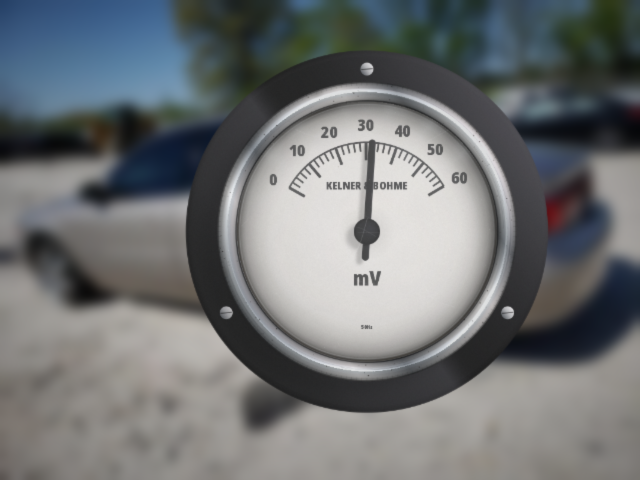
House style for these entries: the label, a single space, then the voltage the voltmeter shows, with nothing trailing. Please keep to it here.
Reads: 32 mV
